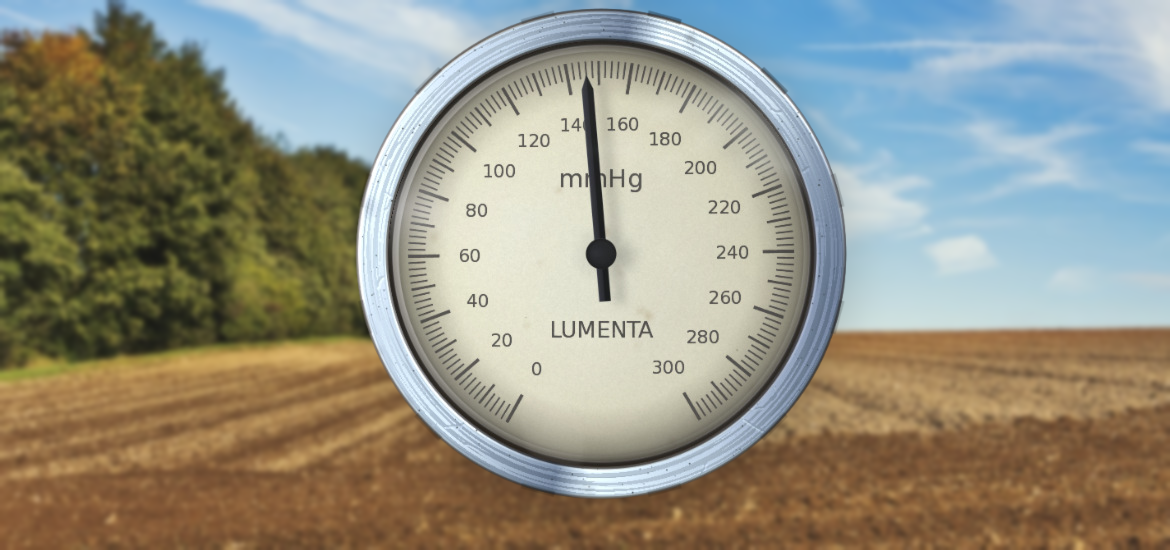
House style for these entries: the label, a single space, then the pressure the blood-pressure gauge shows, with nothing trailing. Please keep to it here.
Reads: 146 mmHg
